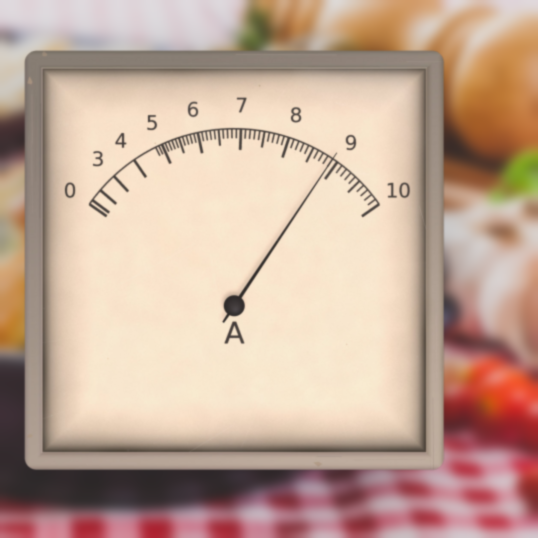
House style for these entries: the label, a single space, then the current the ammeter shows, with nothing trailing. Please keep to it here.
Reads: 8.9 A
